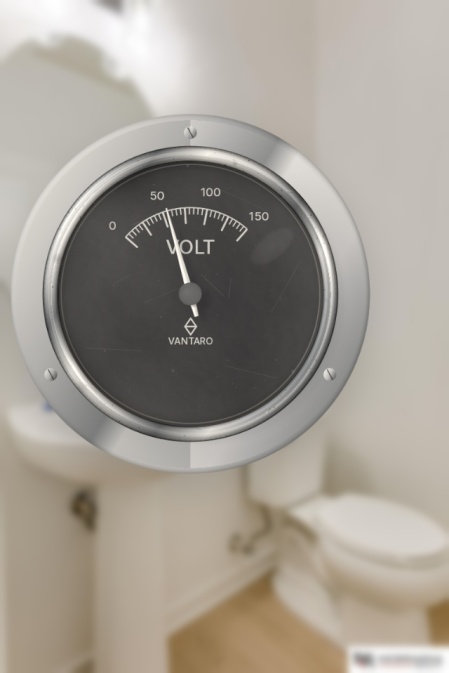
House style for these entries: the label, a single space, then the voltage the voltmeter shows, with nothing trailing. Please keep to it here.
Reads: 55 V
